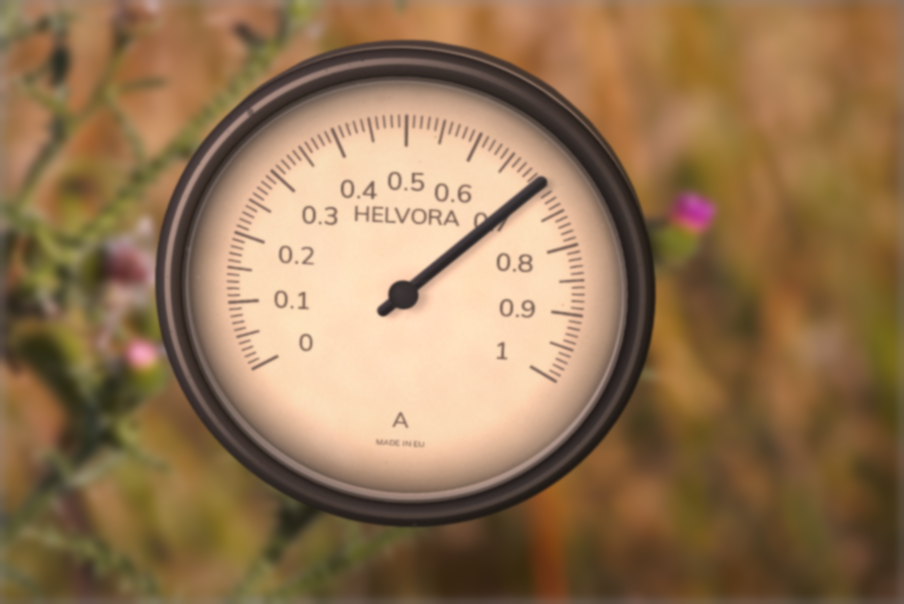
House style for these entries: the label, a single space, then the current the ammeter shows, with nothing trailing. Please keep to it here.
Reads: 0.7 A
